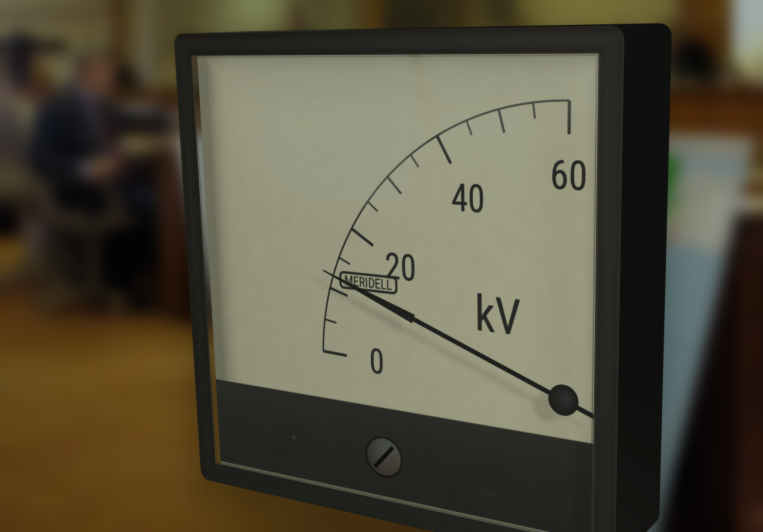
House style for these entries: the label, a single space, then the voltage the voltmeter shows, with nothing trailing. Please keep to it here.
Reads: 12.5 kV
